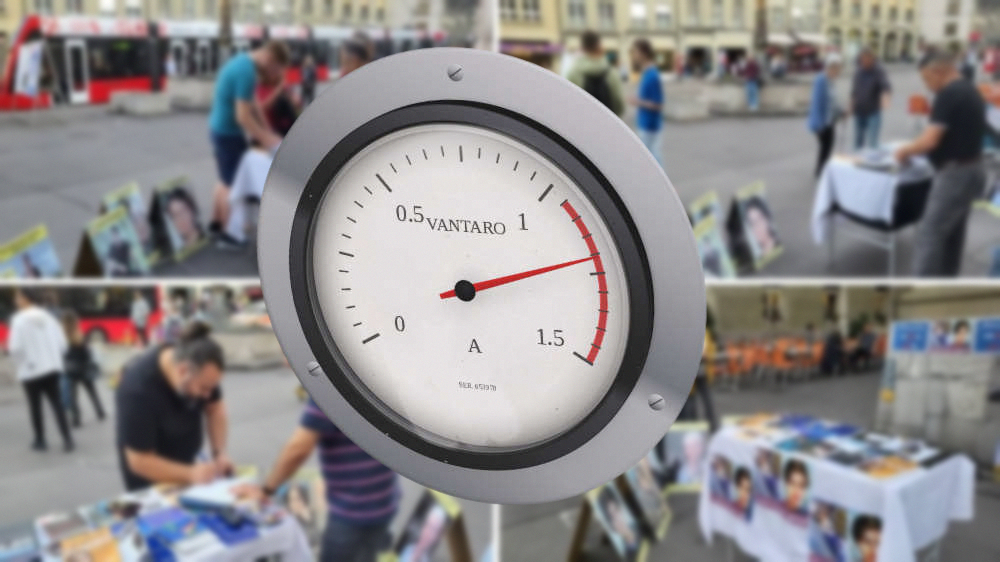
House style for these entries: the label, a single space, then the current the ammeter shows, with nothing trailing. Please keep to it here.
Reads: 1.2 A
